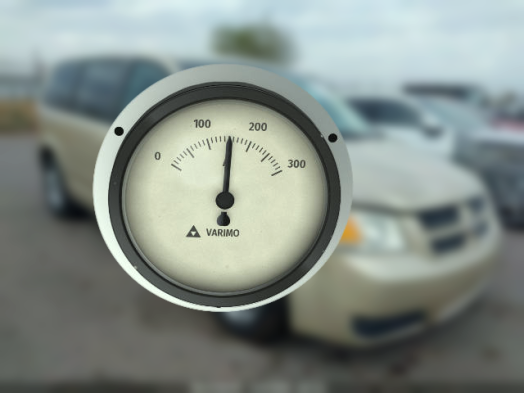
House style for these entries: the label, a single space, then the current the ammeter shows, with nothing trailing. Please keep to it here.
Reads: 150 A
